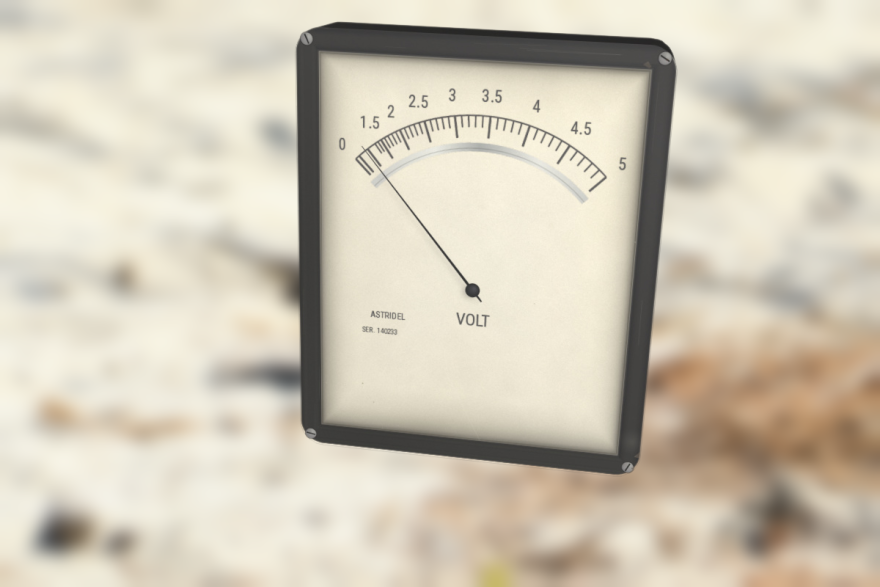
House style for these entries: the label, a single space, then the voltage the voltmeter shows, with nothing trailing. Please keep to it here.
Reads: 1 V
